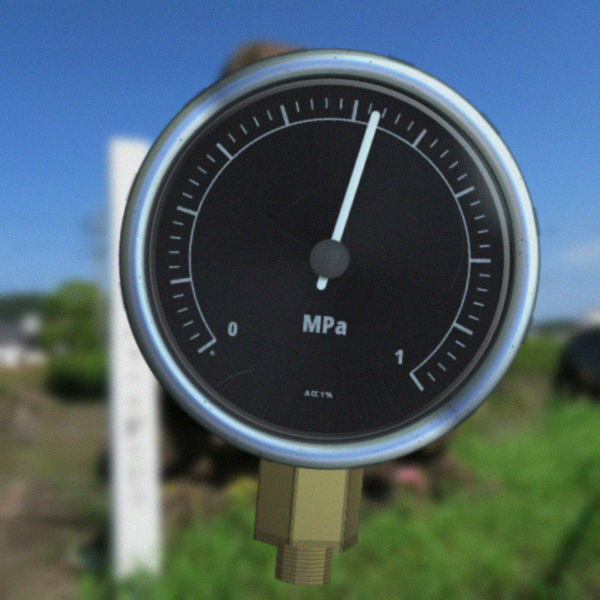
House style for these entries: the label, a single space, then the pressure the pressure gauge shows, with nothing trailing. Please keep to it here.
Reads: 0.53 MPa
